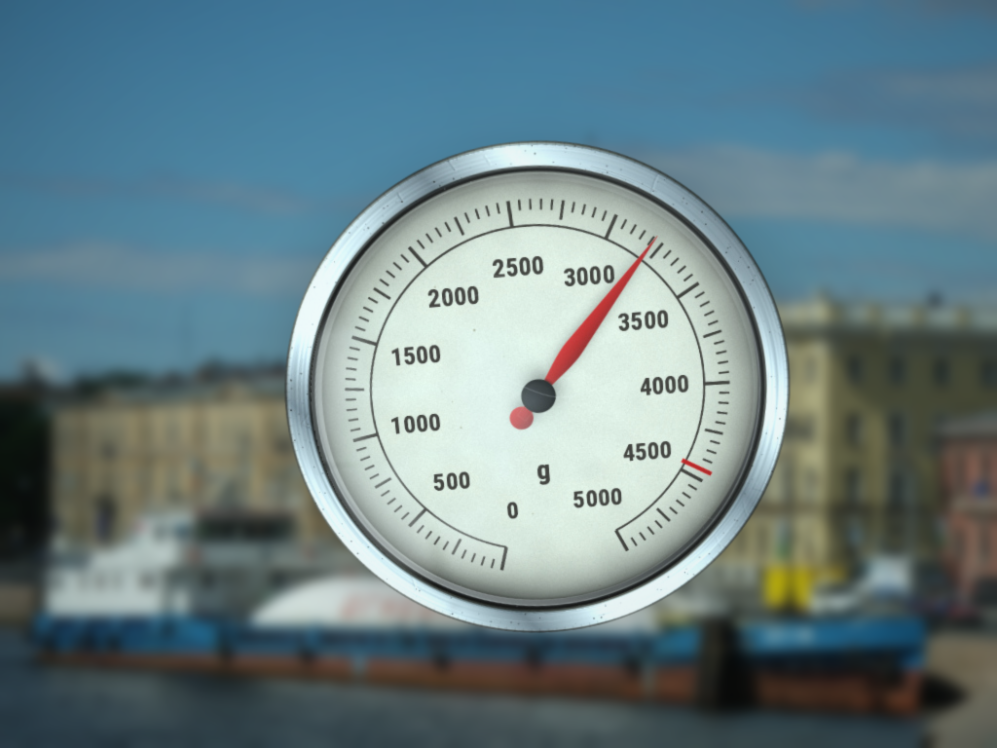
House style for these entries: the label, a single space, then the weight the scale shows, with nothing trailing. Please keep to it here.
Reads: 3200 g
